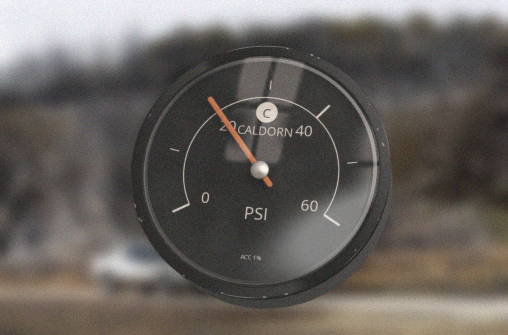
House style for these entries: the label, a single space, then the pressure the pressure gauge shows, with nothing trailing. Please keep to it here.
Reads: 20 psi
